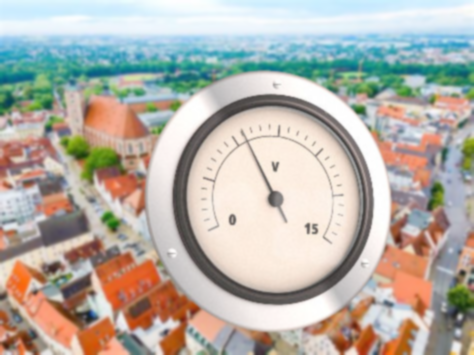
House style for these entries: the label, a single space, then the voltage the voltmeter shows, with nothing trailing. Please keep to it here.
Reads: 5.5 V
